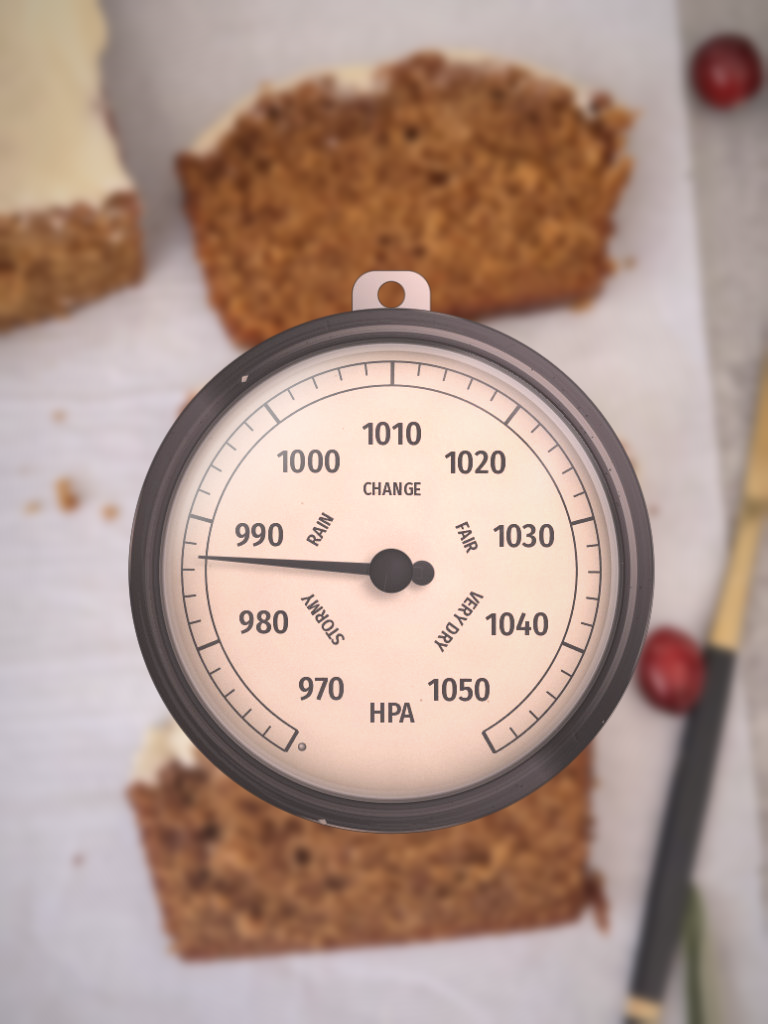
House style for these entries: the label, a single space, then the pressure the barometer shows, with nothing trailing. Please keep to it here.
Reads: 987 hPa
